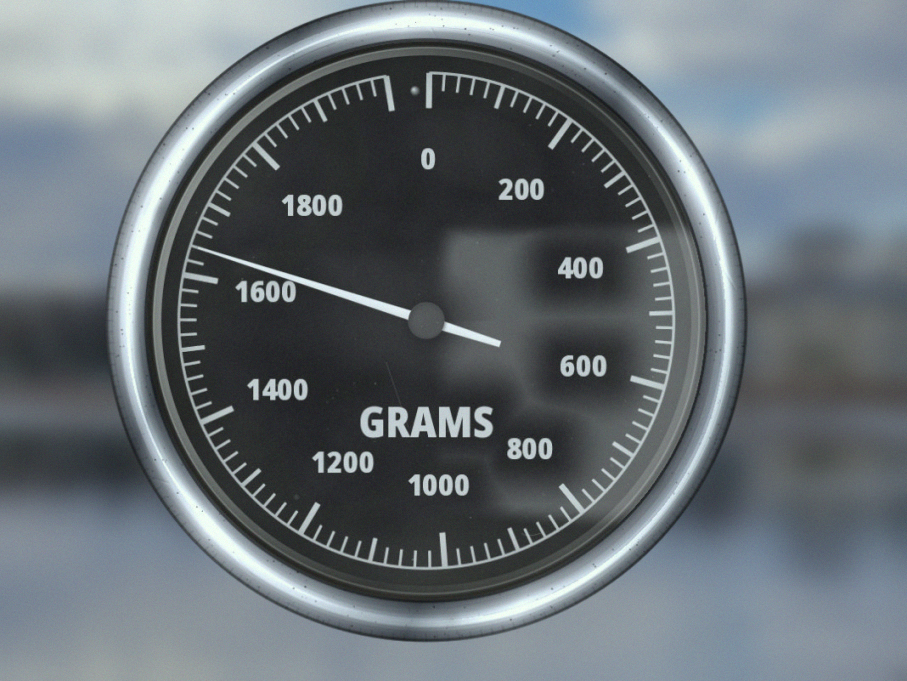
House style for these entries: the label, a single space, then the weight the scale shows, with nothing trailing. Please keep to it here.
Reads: 1640 g
